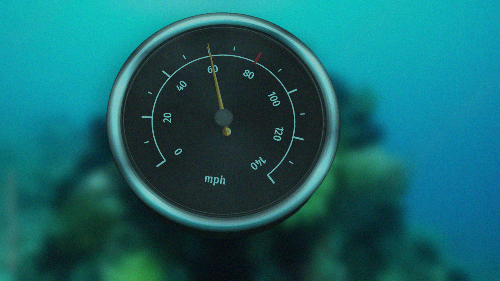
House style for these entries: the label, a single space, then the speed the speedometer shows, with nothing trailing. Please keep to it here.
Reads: 60 mph
